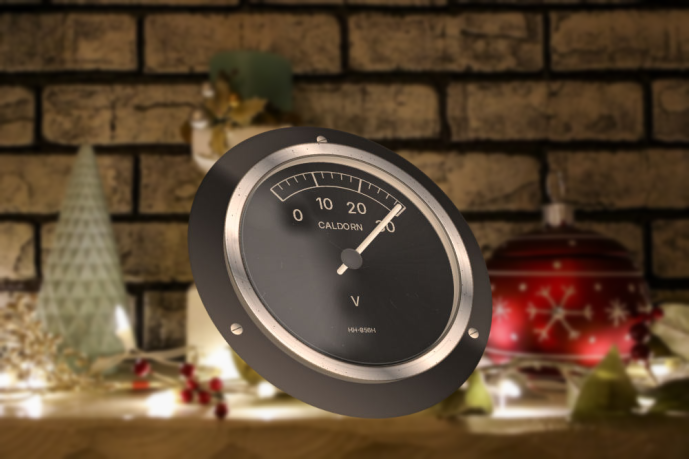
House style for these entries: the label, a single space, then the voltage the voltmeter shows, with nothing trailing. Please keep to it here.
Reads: 29 V
